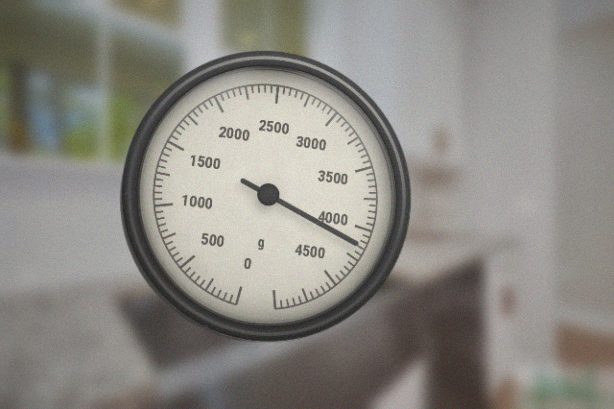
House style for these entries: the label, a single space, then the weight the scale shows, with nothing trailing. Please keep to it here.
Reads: 4150 g
